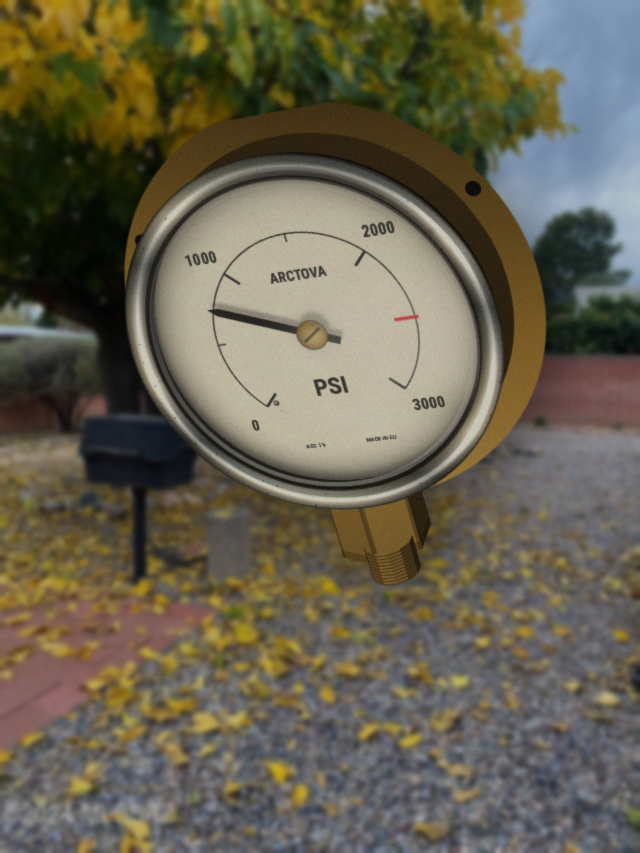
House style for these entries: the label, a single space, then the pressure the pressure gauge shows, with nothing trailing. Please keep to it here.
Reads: 750 psi
